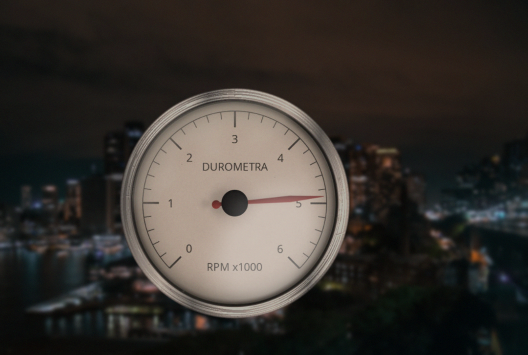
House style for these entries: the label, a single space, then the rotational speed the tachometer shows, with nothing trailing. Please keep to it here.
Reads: 4900 rpm
